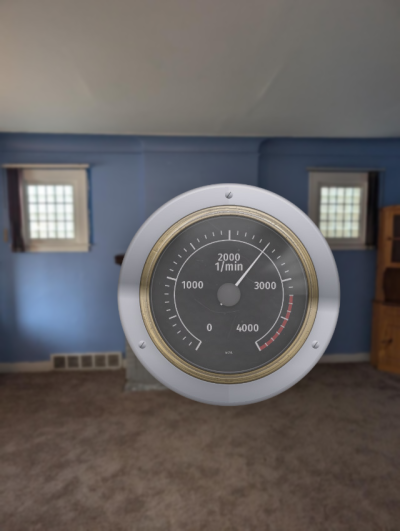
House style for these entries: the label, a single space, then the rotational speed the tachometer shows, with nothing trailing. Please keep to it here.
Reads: 2500 rpm
